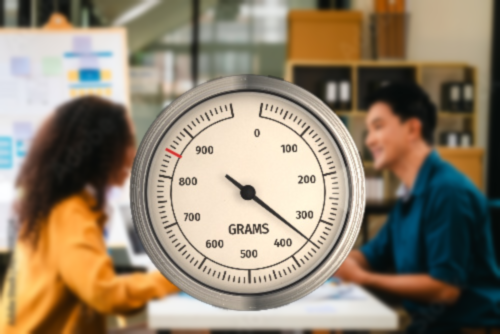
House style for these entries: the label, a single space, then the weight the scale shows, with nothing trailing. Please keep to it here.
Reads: 350 g
